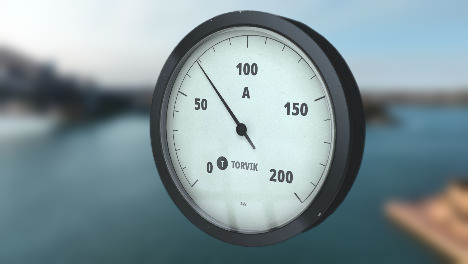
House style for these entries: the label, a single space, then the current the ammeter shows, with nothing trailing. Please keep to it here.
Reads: 70 A
